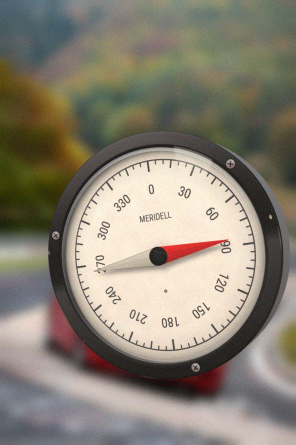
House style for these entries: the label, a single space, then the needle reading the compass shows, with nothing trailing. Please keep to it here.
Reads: 85 °
